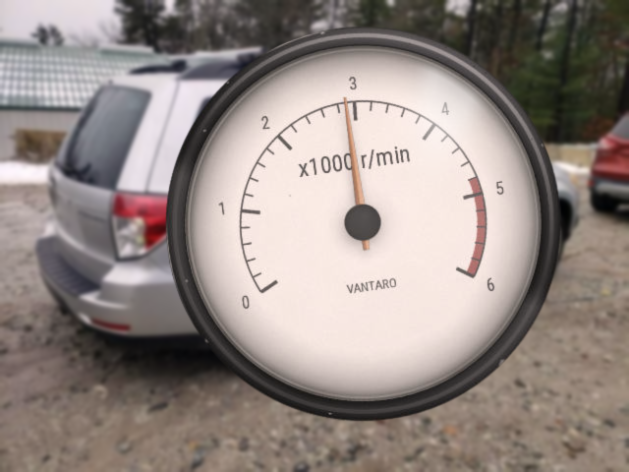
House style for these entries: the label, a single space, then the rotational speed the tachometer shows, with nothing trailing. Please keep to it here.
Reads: 2900 rpm
